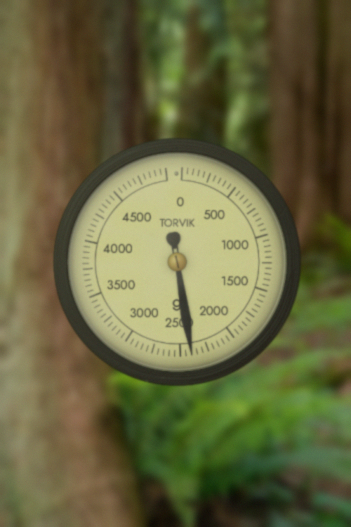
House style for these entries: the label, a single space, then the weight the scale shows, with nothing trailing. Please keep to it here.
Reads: 2400 g
